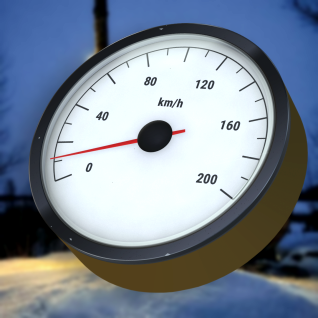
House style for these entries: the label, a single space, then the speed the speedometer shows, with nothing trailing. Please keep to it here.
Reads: 10 km/h
